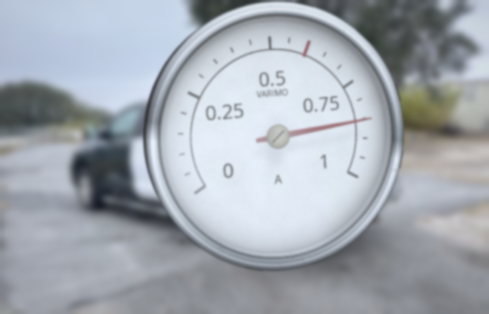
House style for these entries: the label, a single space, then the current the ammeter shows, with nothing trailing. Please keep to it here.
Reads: 0.85 A
